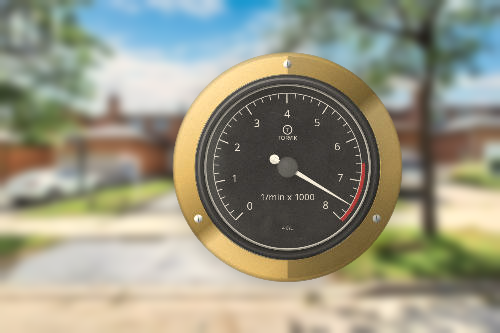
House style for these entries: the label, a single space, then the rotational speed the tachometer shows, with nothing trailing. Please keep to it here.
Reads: 7600 rpm
